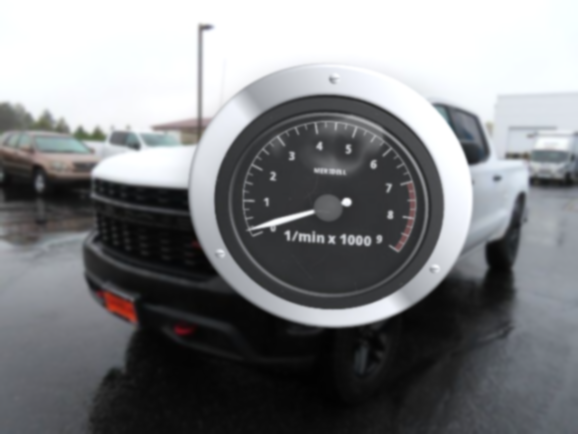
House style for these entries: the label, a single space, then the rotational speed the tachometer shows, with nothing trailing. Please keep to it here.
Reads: 250 rpm
